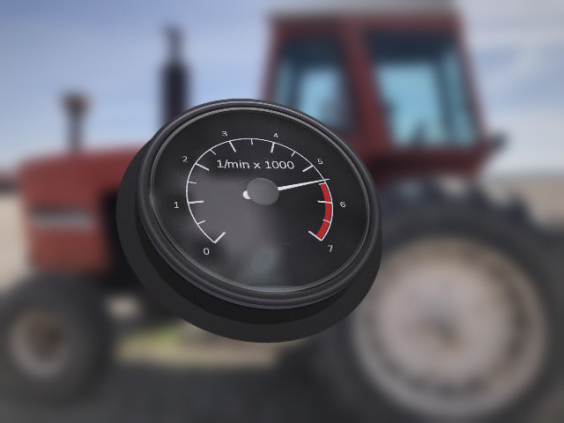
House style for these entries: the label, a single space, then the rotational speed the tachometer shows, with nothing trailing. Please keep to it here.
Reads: 5500 rpm
